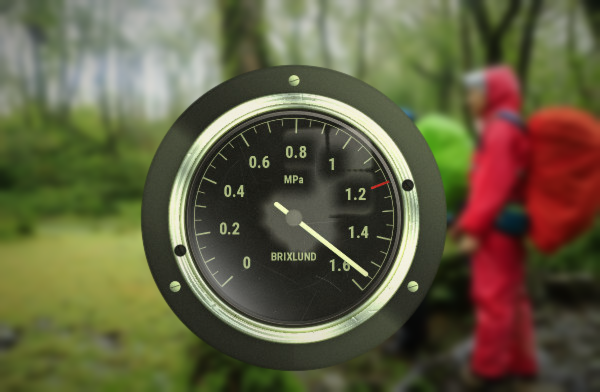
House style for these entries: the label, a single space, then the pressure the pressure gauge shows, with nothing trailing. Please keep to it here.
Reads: 1.55 MPa
